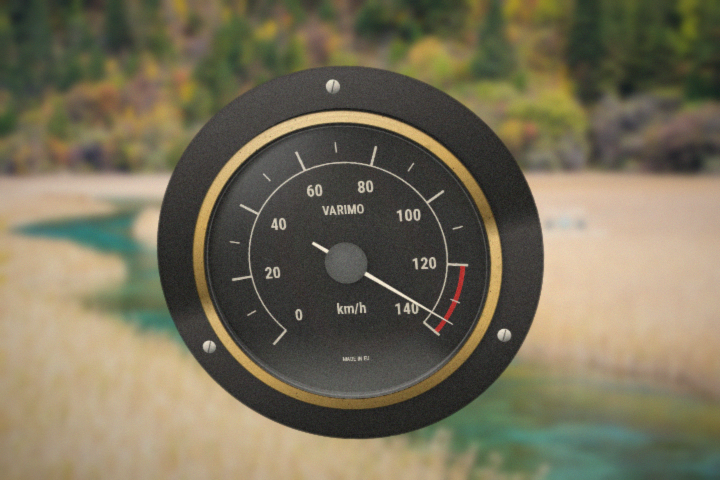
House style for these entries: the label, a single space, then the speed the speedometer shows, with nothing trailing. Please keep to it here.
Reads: 135 km/h
